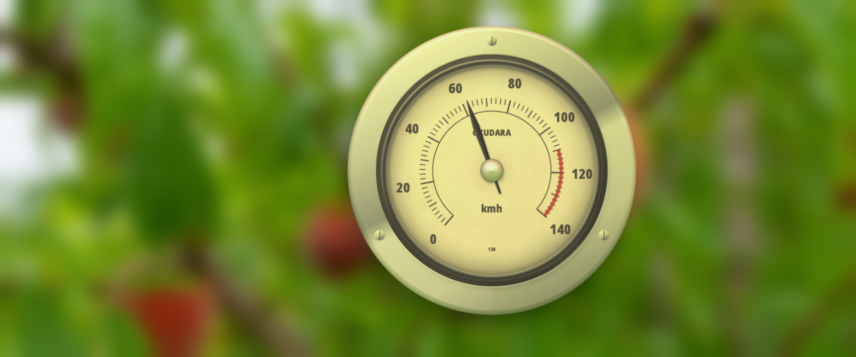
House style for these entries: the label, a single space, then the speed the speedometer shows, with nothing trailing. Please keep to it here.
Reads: 62 km/h
